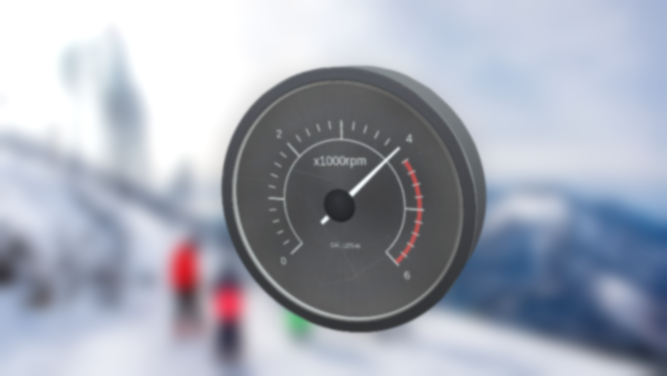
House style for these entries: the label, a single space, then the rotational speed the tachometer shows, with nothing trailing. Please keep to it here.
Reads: 4000 rpm
